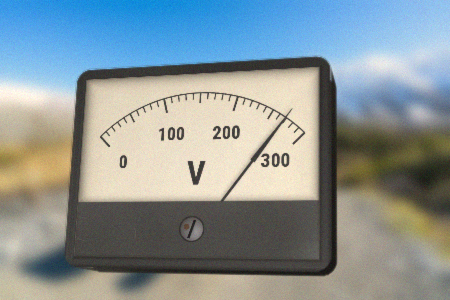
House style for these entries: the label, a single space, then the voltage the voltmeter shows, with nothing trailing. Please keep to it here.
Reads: 270 V
